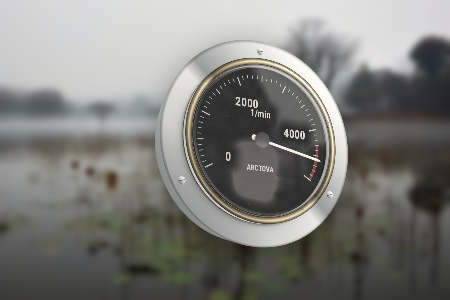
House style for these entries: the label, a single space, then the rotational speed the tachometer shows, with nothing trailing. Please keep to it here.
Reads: 4600 rpm
